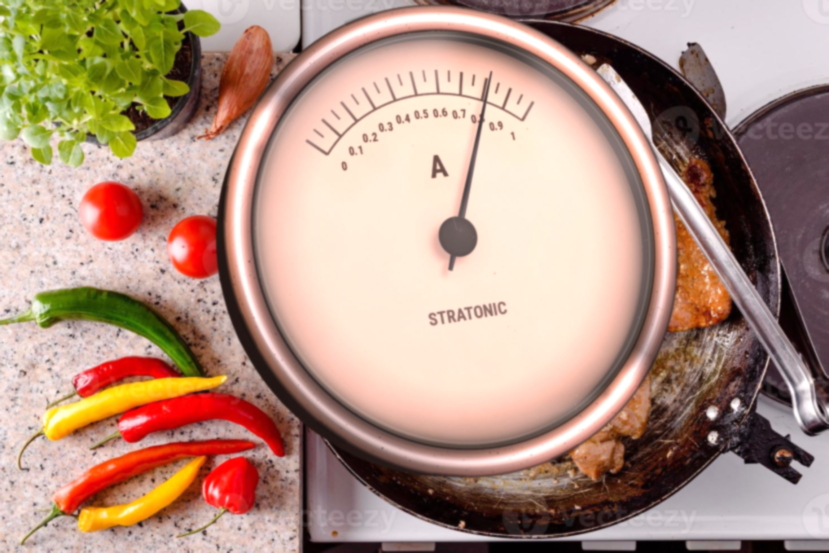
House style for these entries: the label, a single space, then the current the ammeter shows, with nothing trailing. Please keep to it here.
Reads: 0.8 A
